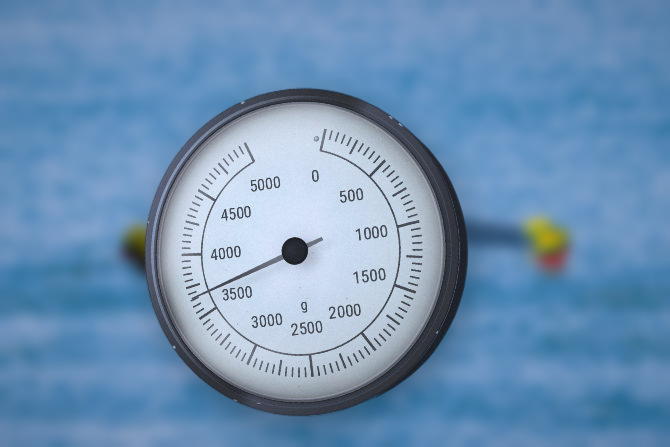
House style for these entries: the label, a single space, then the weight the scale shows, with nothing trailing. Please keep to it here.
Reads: 3650 g
